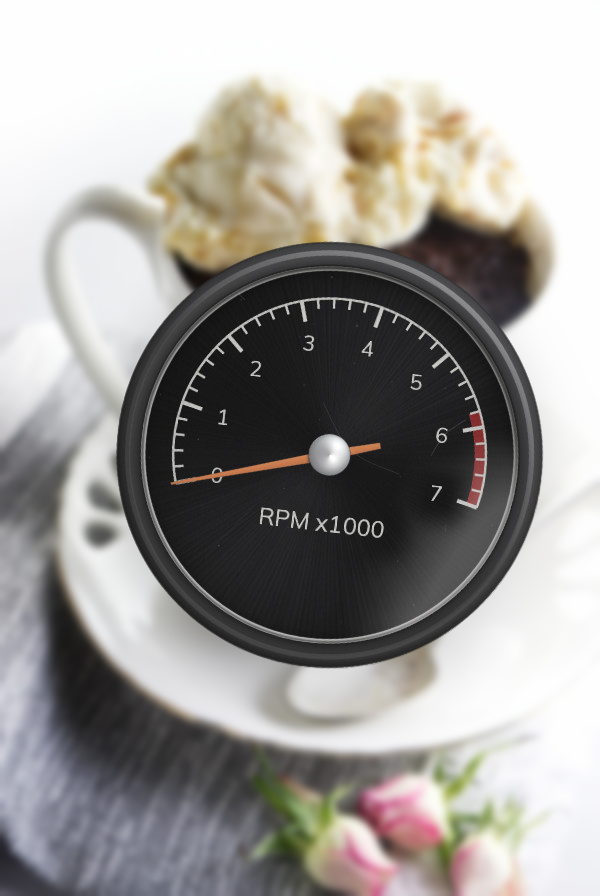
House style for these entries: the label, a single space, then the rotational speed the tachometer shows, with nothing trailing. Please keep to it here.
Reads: 0 rpm
